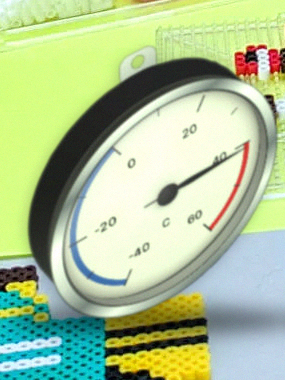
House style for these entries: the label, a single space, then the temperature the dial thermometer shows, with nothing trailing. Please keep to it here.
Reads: 40 °C
